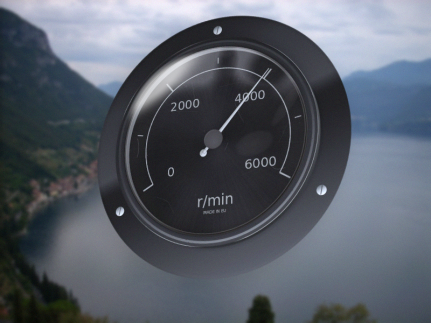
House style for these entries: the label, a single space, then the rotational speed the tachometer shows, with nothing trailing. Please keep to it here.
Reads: 4000 rpm
